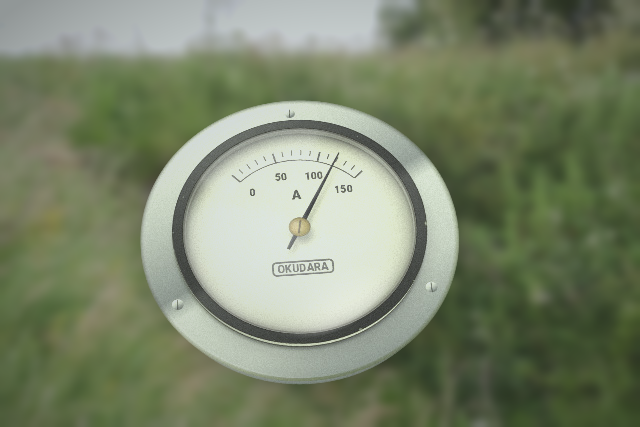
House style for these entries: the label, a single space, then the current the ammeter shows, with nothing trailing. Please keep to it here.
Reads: 120 A
